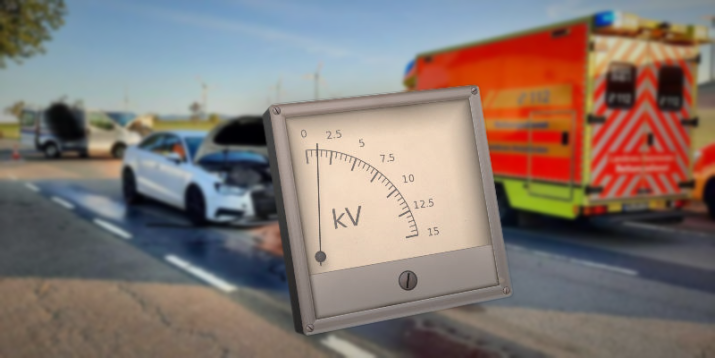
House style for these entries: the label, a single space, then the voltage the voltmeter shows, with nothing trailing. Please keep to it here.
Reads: 1 kV
